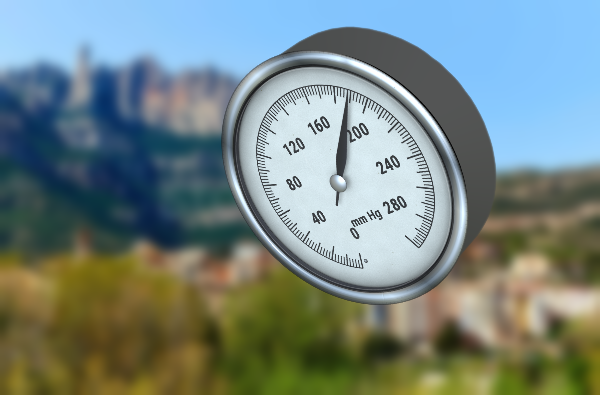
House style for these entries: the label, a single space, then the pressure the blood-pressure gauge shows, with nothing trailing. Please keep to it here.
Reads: 190 mmHg
